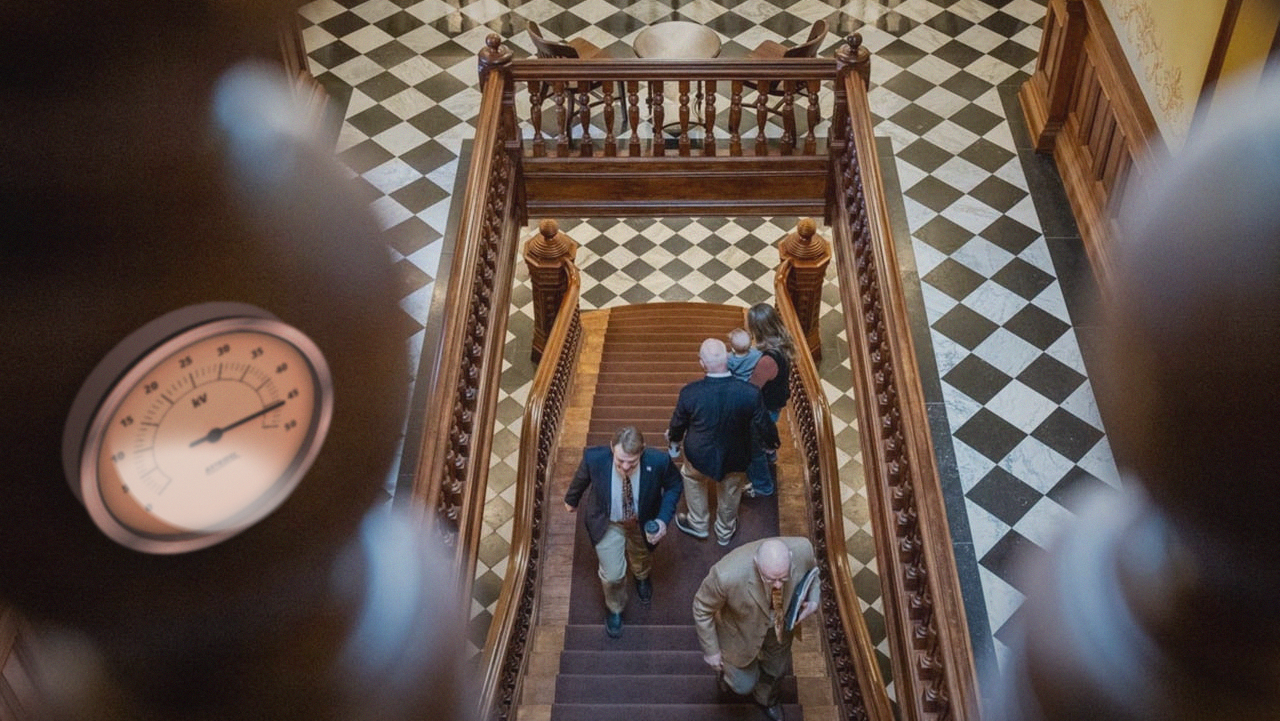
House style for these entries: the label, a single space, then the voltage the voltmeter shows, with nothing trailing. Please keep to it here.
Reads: 45 kV
